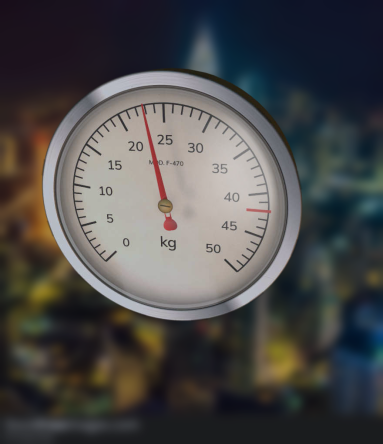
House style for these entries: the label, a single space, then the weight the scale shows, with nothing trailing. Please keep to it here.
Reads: 23 kg
